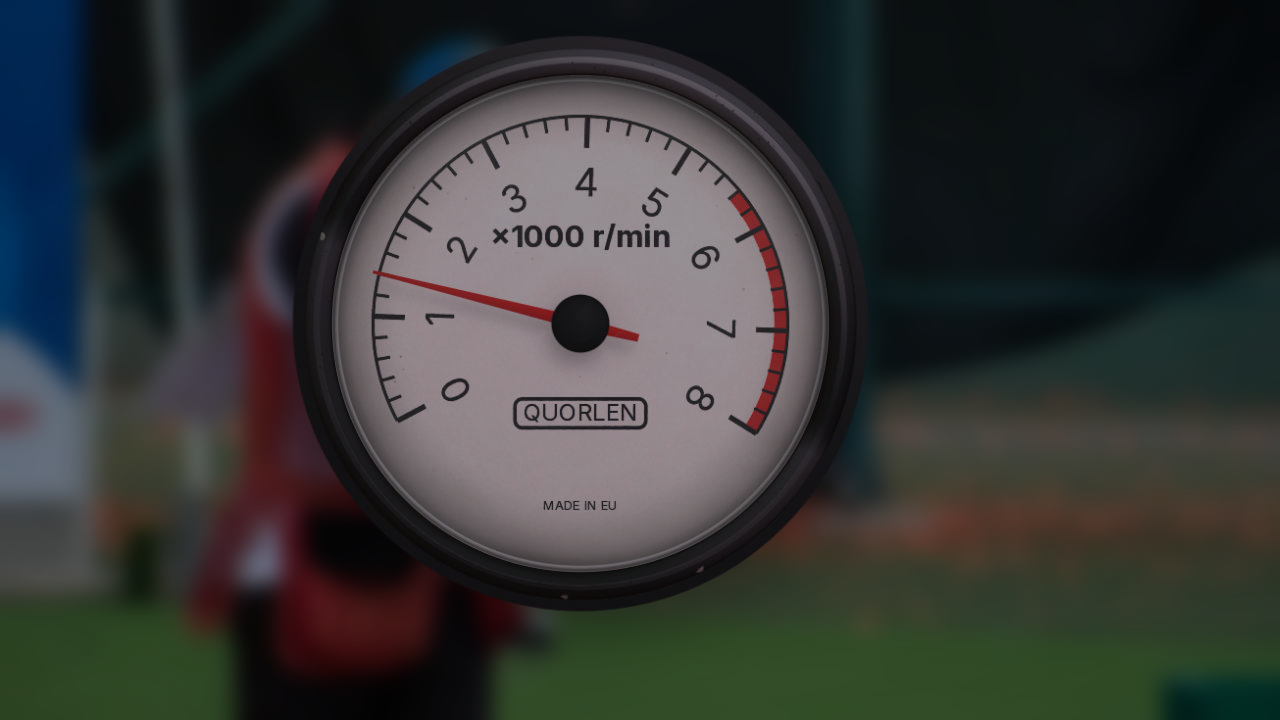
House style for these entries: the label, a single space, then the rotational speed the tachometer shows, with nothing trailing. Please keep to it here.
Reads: 1400 rpm
